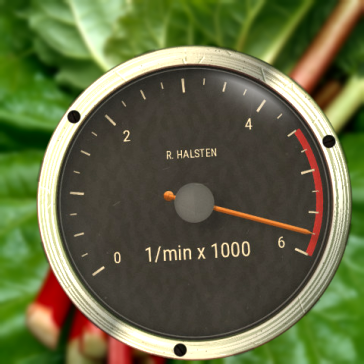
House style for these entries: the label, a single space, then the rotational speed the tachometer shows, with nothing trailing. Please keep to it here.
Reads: 5750 rpm
